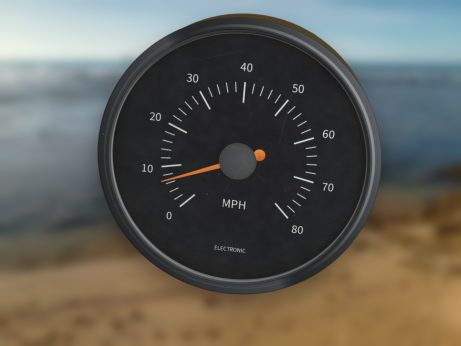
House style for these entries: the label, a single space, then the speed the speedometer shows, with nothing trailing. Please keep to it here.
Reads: 7 mph
